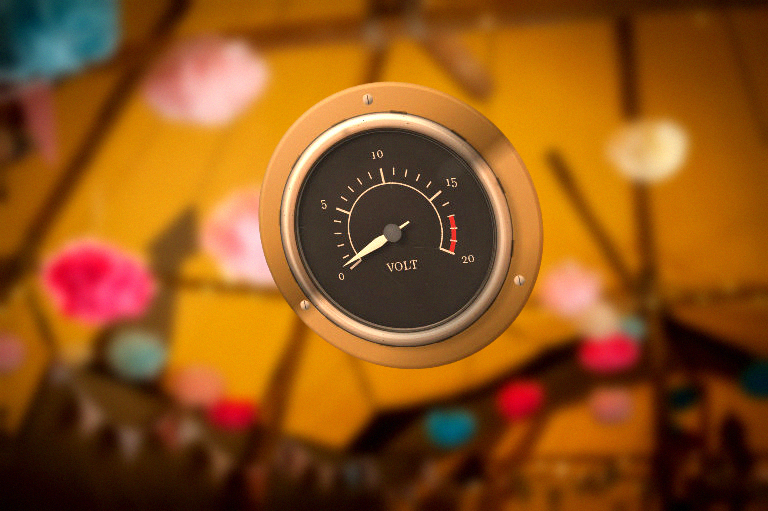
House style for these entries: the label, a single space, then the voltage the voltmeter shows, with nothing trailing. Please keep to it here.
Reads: 0.5 V
